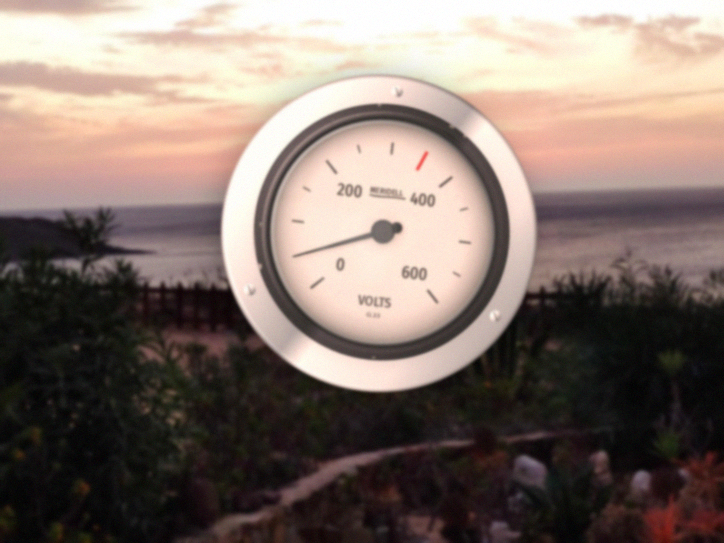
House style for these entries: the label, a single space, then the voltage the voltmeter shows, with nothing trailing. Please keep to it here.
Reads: 50 V
